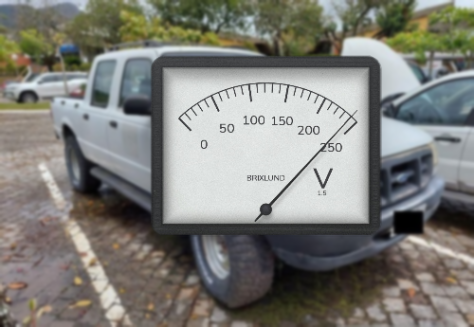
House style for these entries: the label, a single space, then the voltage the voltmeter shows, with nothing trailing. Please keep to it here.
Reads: 240 V
